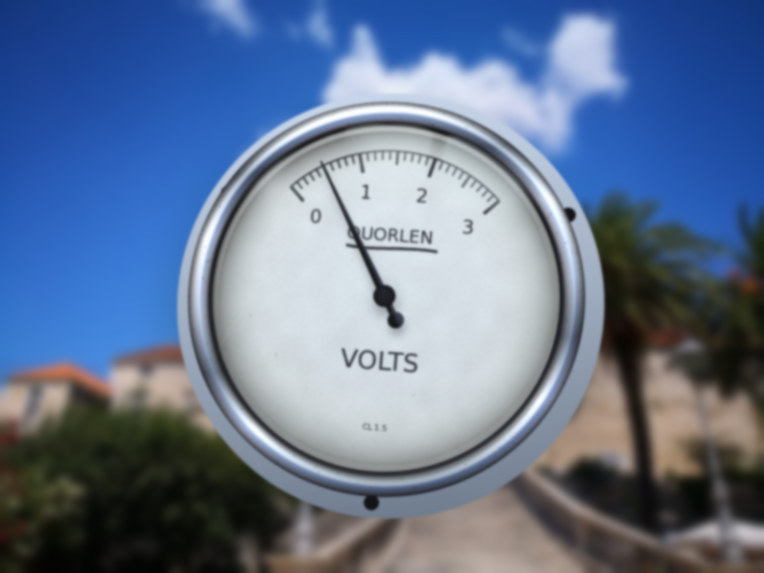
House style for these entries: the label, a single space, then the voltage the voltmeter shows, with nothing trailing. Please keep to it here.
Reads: 0.5 V
